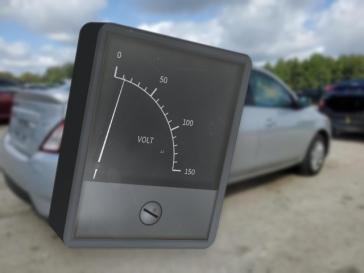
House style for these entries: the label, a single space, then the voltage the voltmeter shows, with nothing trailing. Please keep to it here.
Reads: 10 V
